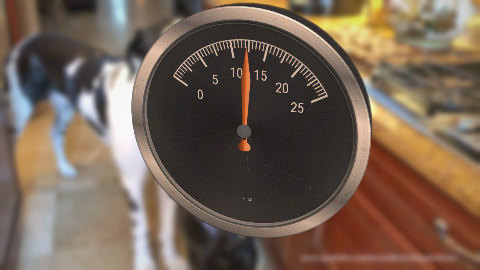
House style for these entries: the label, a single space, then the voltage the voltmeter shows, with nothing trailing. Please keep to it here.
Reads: 12.5 V
